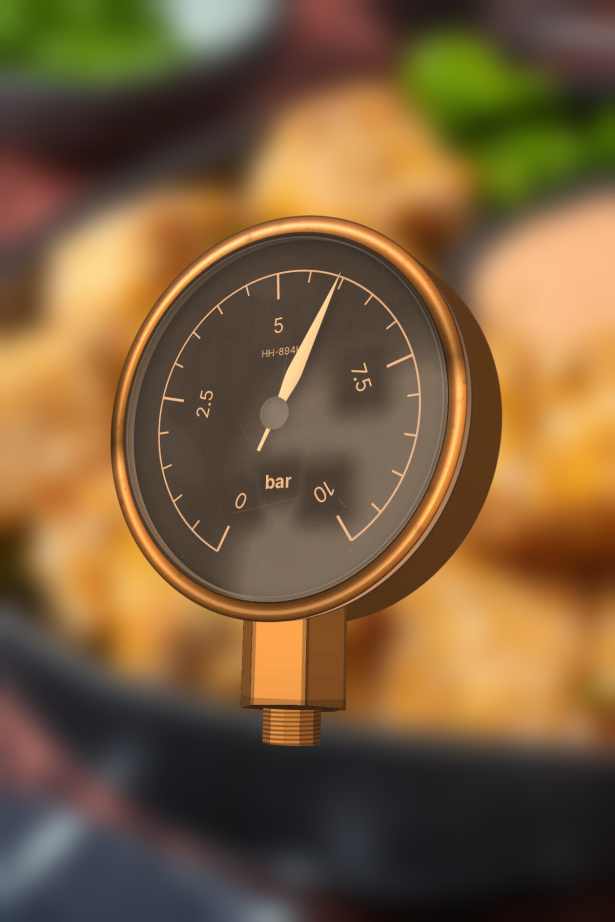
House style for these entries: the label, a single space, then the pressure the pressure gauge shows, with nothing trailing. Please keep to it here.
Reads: 6 bar
